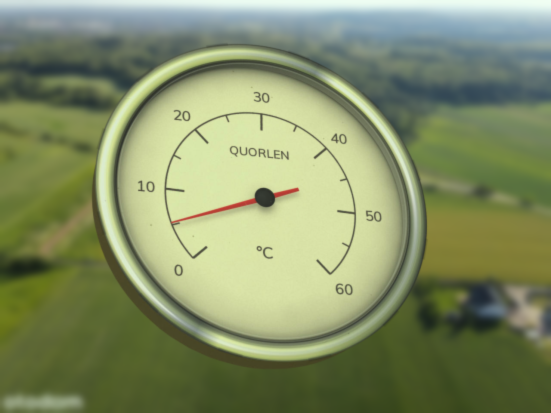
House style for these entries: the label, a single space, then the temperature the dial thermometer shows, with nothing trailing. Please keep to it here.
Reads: 5 °C
